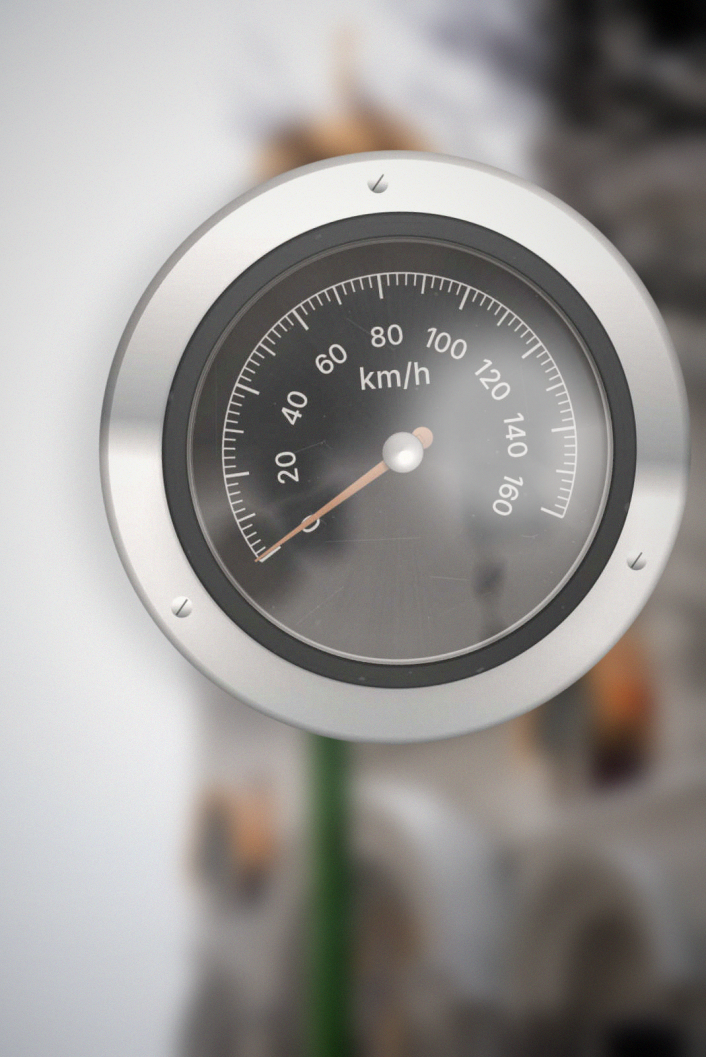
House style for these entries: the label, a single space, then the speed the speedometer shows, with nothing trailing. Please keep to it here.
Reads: 1 km/h
